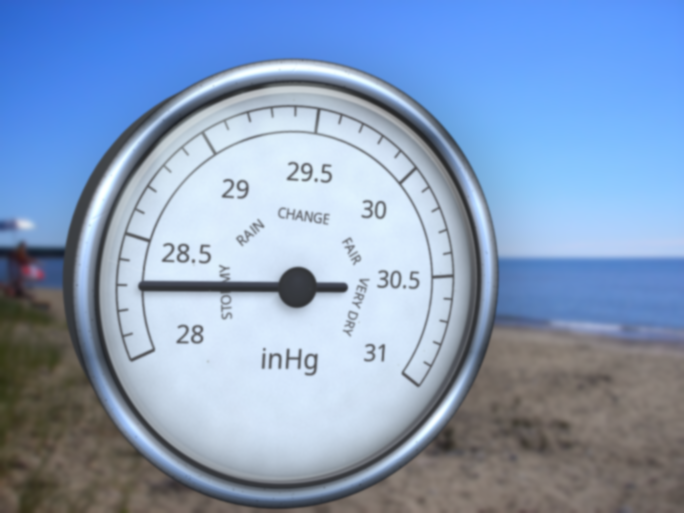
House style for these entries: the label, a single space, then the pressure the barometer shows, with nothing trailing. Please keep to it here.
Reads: 28.3 inHg
